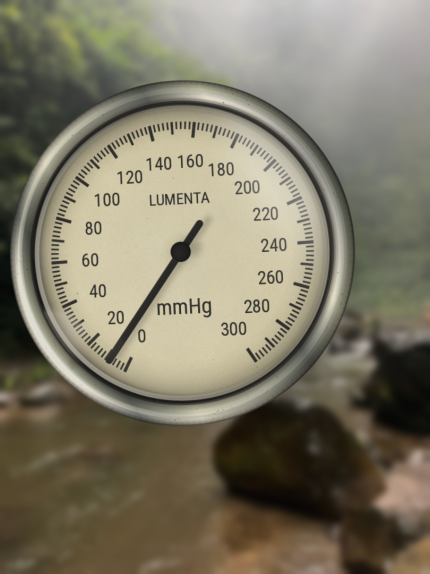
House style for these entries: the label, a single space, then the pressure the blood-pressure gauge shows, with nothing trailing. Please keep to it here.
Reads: 8 mmHg
